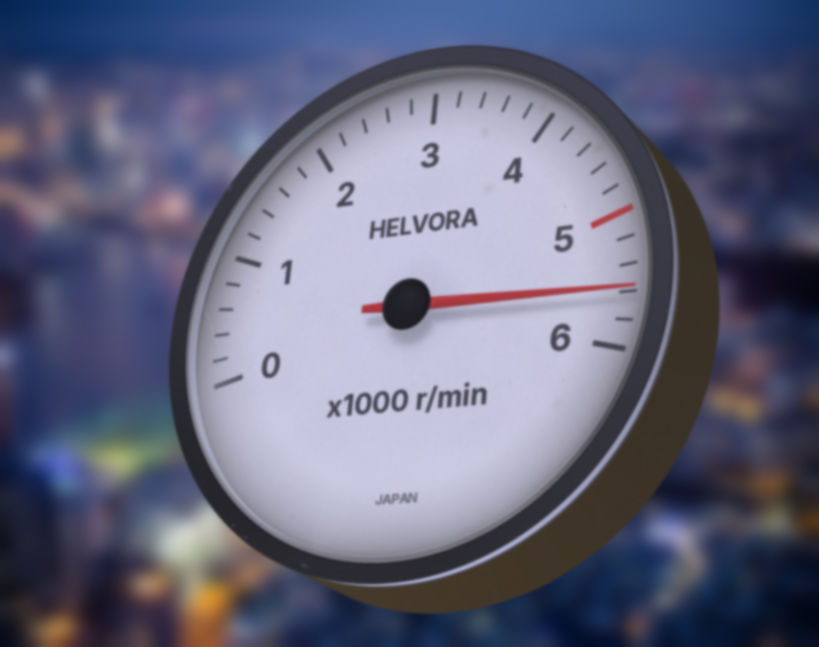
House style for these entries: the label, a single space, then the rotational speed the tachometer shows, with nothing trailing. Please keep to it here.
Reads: 5600 rpm
